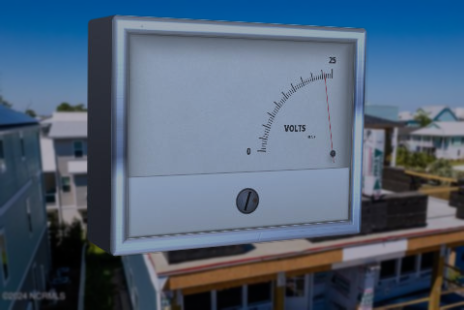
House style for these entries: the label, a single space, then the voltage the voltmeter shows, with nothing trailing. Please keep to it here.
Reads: 22.5 V
